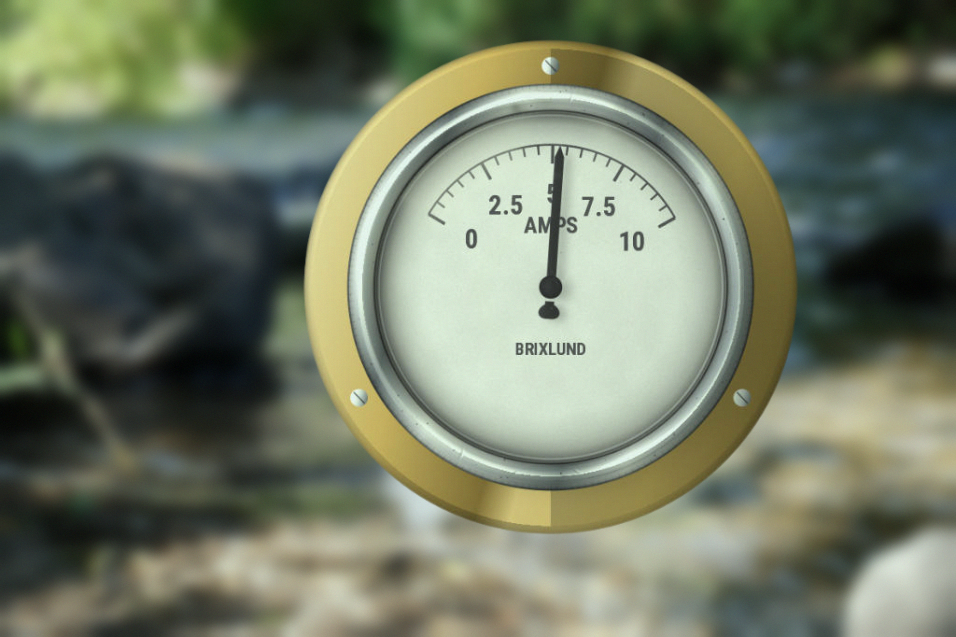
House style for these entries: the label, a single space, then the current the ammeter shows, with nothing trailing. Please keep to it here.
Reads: 5.25 A
